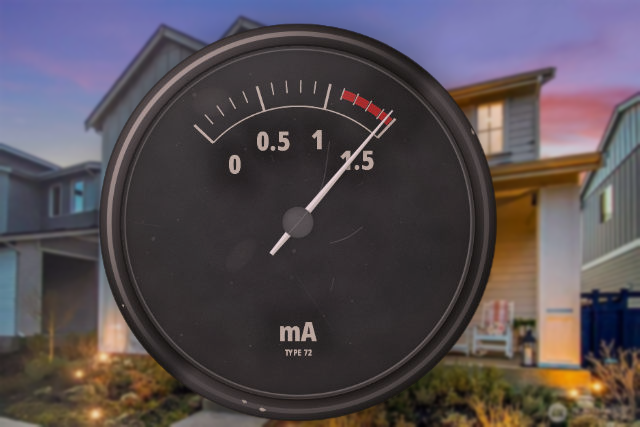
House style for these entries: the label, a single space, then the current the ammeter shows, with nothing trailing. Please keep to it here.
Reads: 1.45 mA
